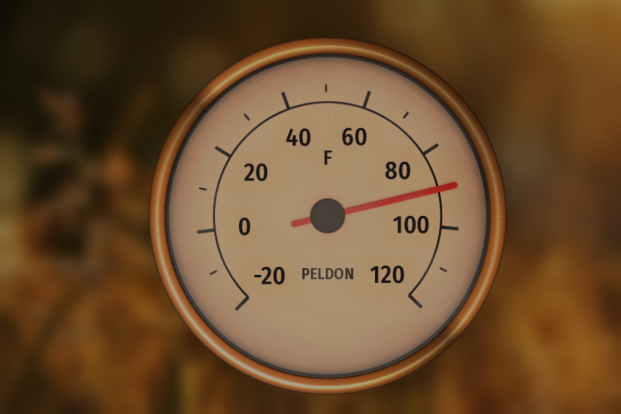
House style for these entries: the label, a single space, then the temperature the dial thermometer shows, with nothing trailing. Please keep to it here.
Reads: 90 °F
